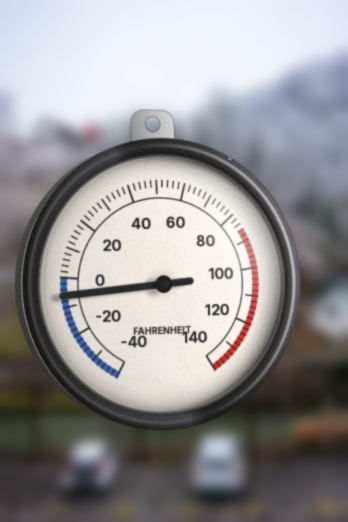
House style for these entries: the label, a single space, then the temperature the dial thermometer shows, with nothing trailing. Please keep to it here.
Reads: -6 °F
